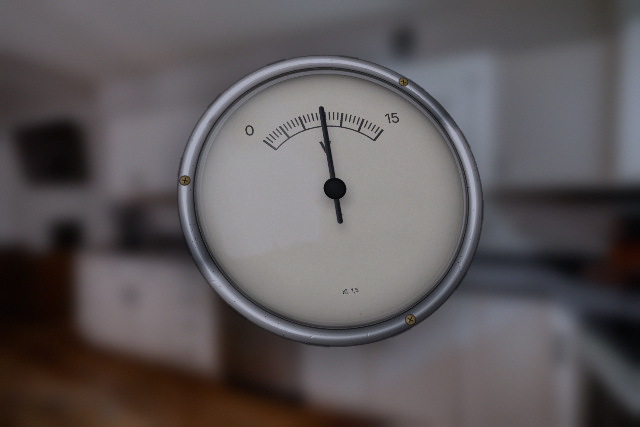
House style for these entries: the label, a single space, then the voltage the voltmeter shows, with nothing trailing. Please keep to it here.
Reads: 7.5 V
